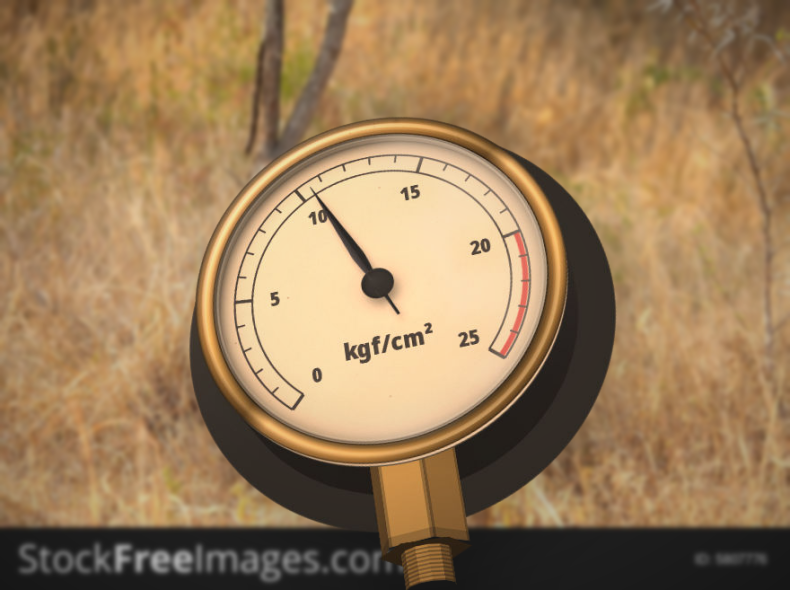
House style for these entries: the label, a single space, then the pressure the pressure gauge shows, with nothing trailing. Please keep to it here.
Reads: 10.5 kg/cm²
